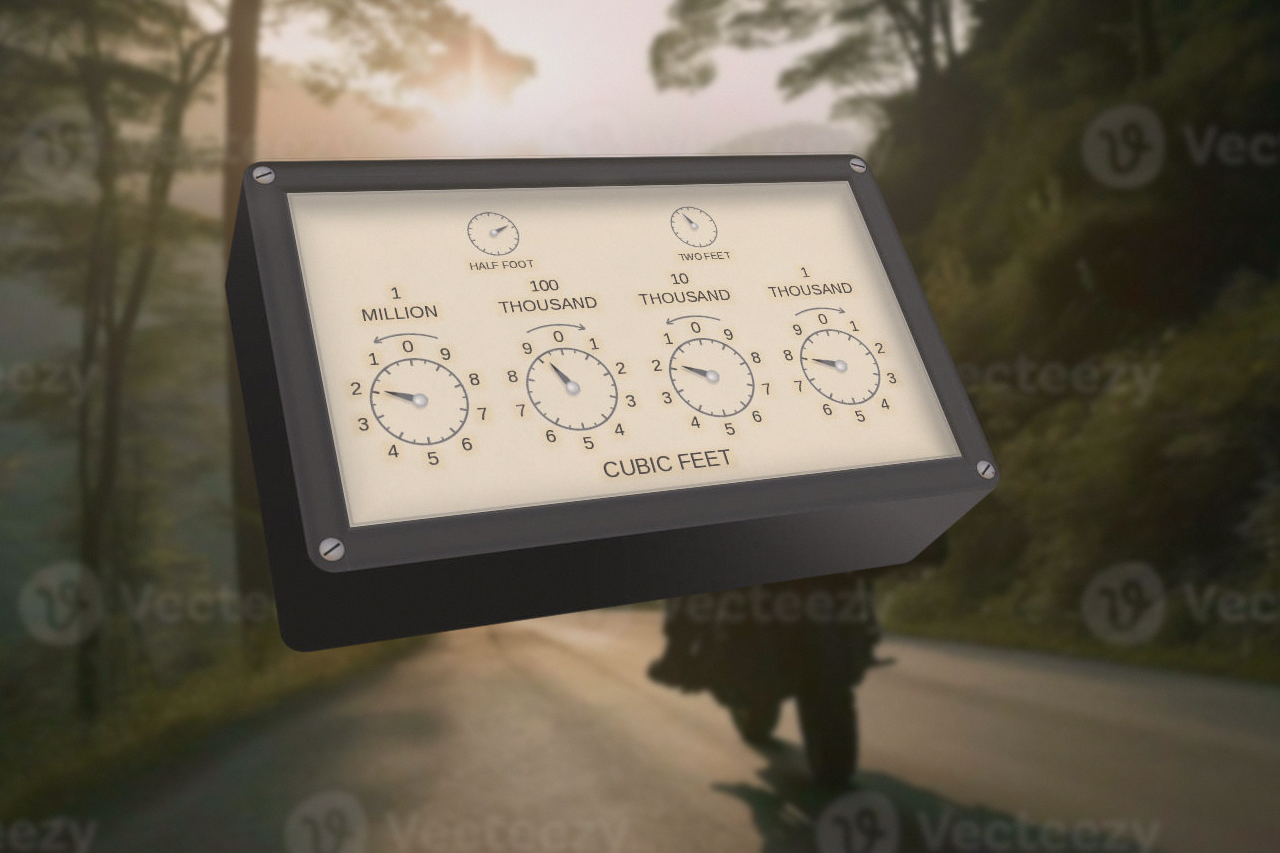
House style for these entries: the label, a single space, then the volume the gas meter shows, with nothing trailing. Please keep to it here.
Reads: 191800 ft³
